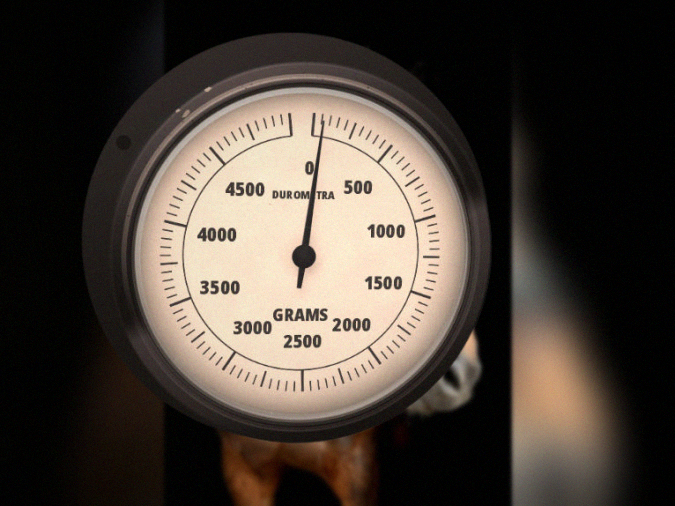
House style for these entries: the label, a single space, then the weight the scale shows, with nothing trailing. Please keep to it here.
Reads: 50 g
